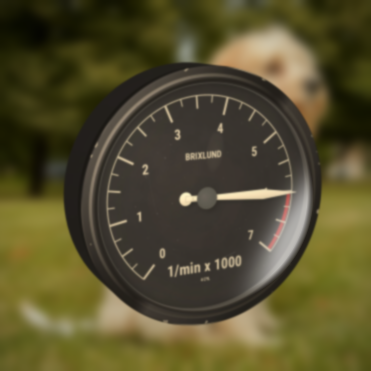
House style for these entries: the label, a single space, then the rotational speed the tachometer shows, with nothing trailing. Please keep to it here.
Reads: 6000 rpm
